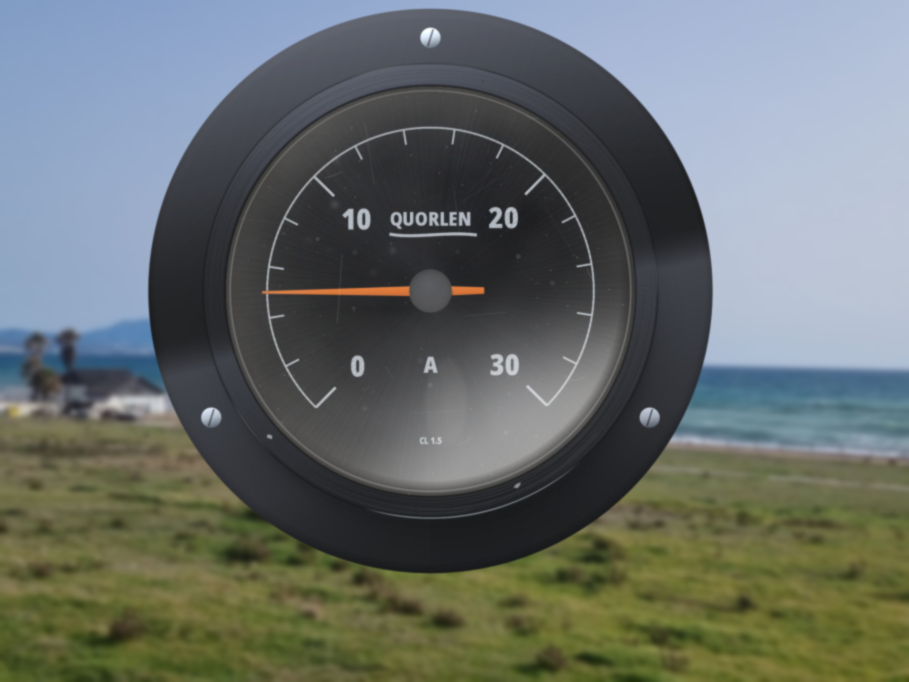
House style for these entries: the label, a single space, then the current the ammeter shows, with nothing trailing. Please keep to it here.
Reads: 5 A
